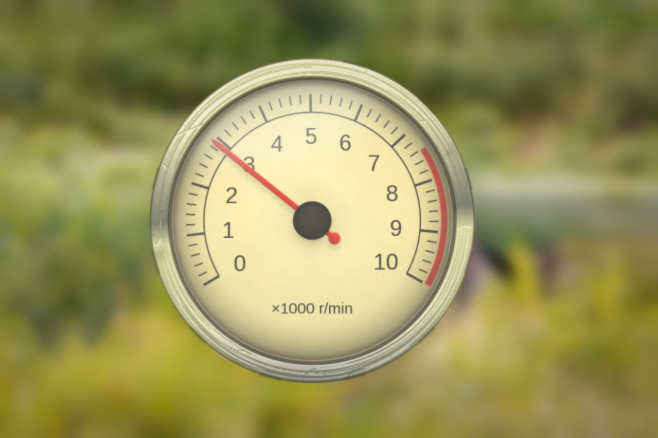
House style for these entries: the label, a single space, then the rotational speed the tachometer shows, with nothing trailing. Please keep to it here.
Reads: 2900 rpm
